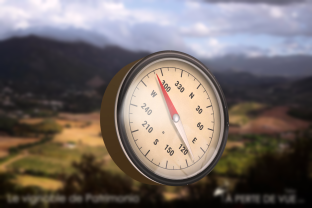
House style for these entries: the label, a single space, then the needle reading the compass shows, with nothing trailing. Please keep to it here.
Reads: 290 °
